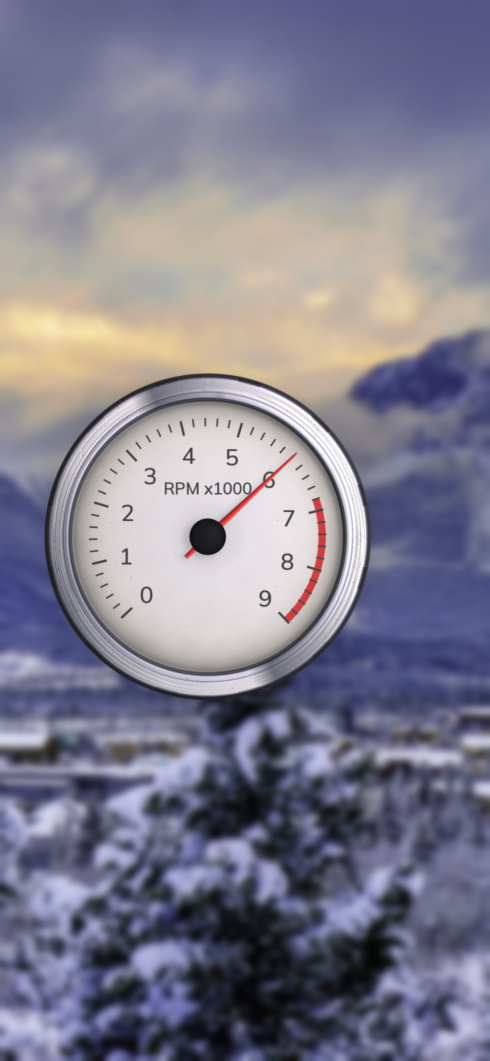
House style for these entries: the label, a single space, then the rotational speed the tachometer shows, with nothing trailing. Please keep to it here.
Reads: 6000 rpm
